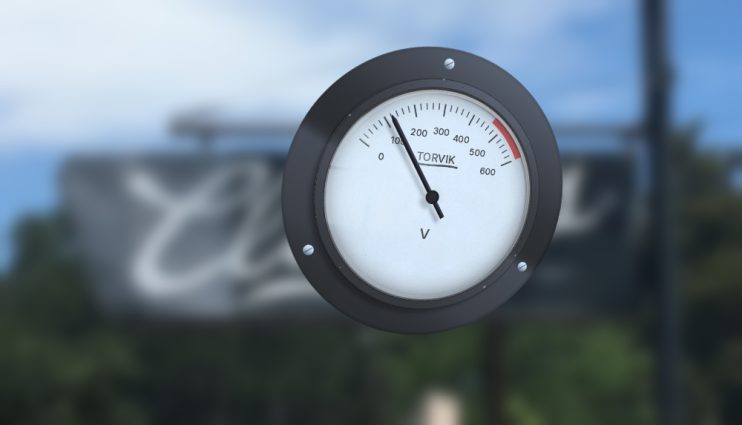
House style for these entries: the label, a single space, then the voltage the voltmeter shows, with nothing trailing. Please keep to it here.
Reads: 120 V
